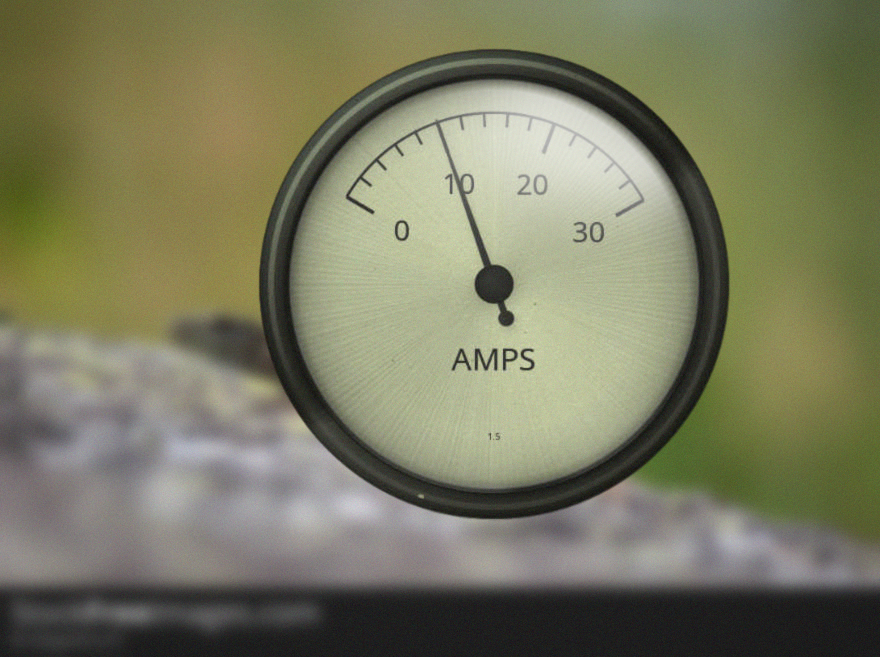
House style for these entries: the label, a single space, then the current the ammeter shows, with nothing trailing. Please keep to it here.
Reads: 10 A
